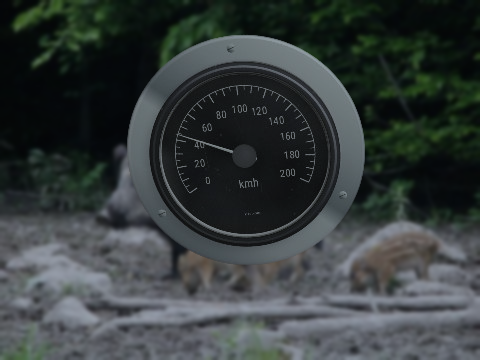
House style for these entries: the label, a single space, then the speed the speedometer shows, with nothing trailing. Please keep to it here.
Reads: 45 km/h
